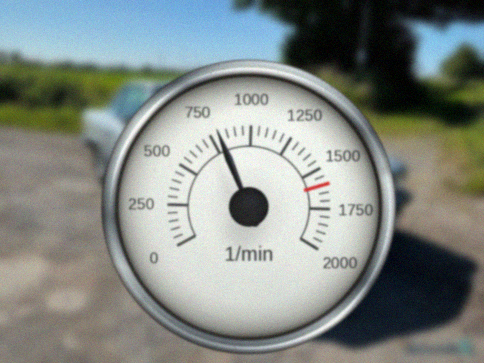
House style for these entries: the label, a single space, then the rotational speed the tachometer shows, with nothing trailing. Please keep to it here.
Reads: 800 rpm
